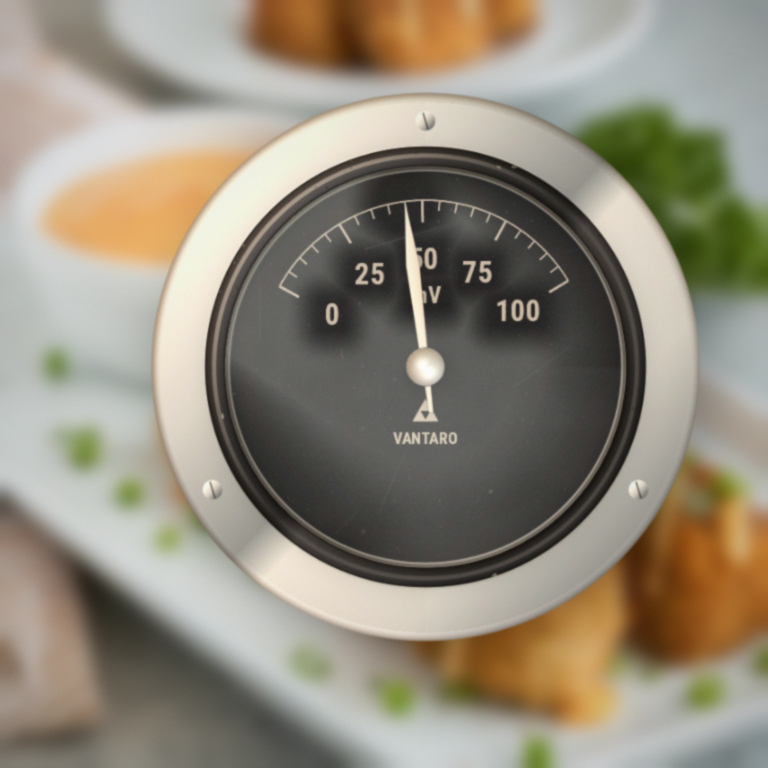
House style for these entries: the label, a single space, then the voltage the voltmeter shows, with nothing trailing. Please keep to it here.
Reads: 45 mV
